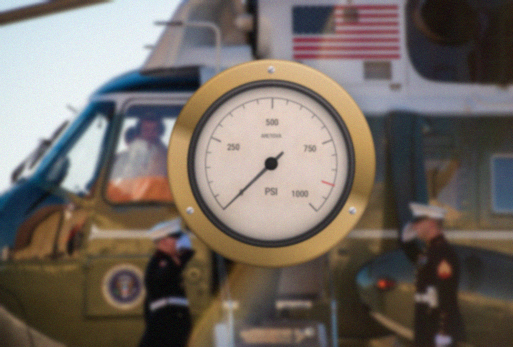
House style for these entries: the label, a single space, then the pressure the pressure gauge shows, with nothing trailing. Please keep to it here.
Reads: 0 psi
